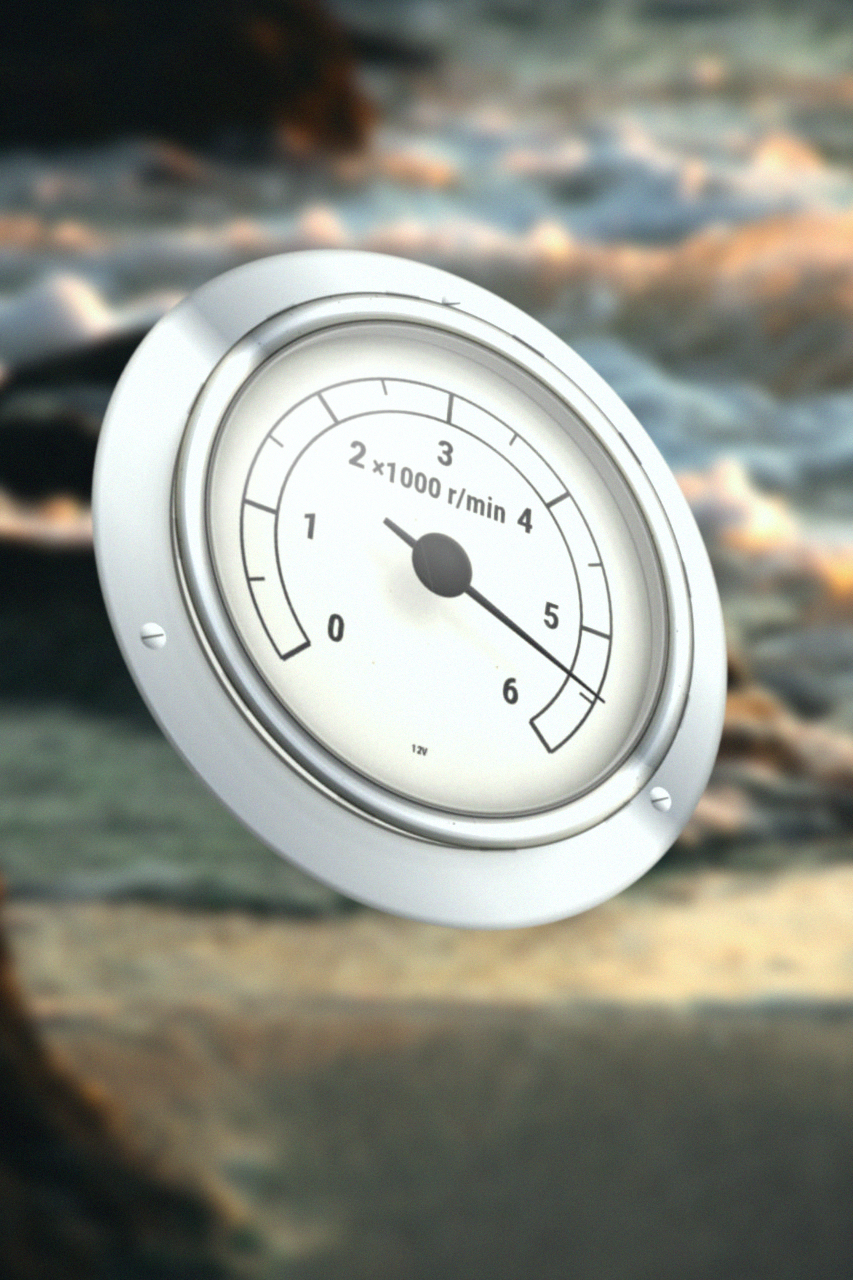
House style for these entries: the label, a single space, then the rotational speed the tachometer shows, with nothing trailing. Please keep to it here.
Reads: 5500 rpm
